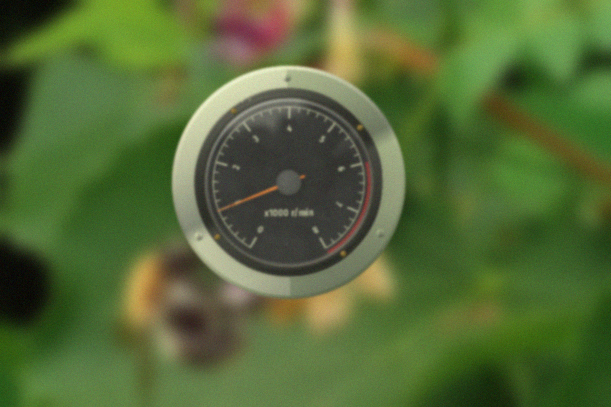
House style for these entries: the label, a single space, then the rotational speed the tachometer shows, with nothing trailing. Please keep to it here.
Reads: 1000 rpm
